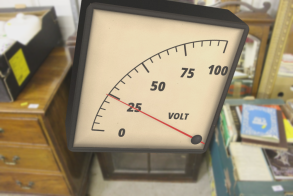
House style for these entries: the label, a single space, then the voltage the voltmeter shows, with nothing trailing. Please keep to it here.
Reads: 25 V
